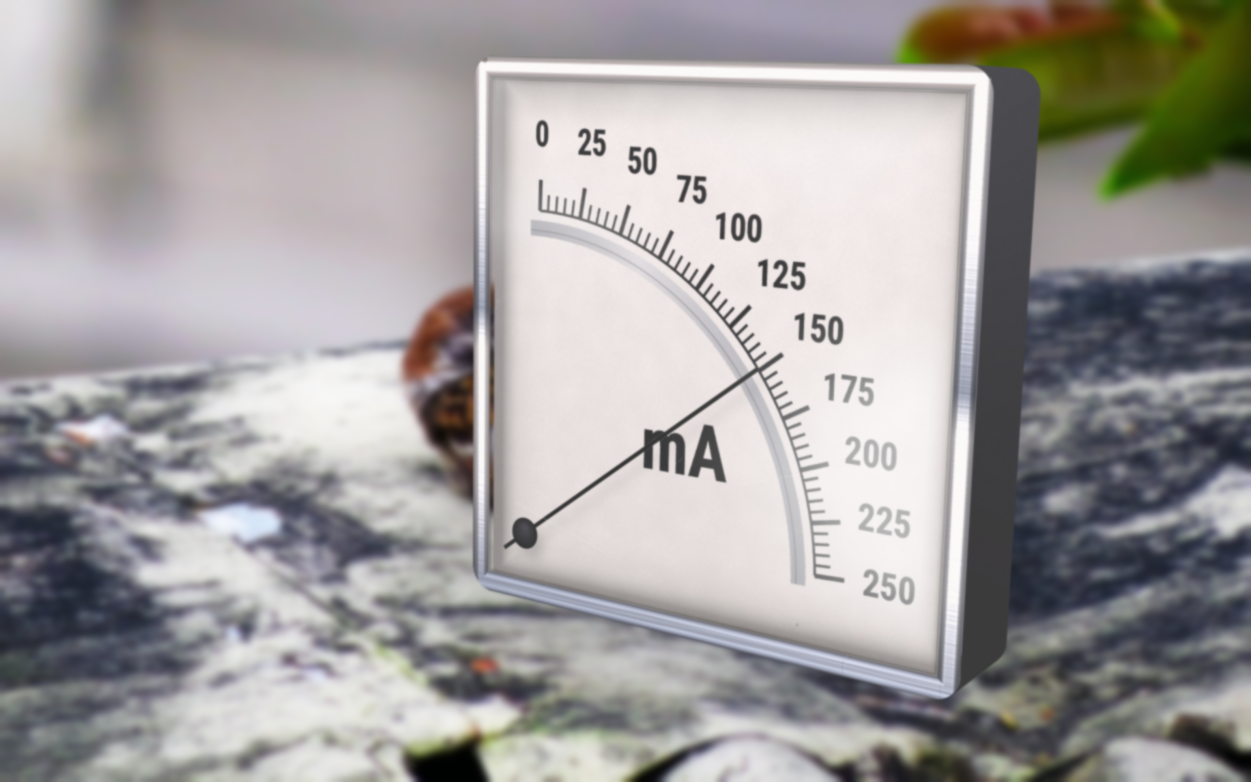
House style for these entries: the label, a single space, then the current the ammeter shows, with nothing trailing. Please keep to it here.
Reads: 150 mA
